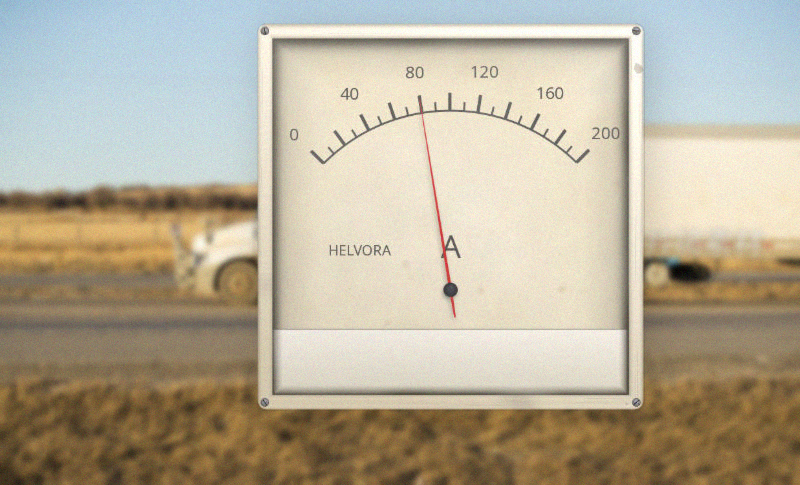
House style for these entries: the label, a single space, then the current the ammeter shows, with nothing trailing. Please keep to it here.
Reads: 80 A
